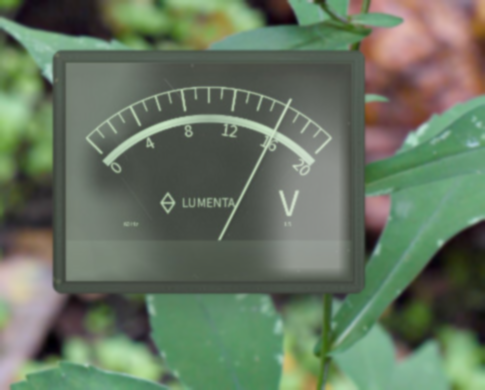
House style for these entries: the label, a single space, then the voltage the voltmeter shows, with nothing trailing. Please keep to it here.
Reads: 16 V
